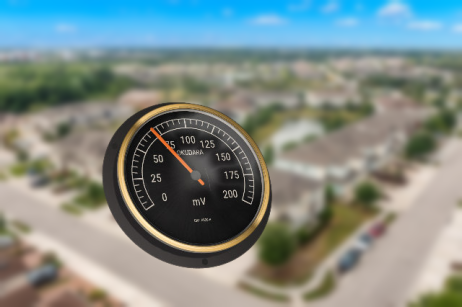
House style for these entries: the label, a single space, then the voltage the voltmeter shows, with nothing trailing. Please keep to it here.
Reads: 70 mV
